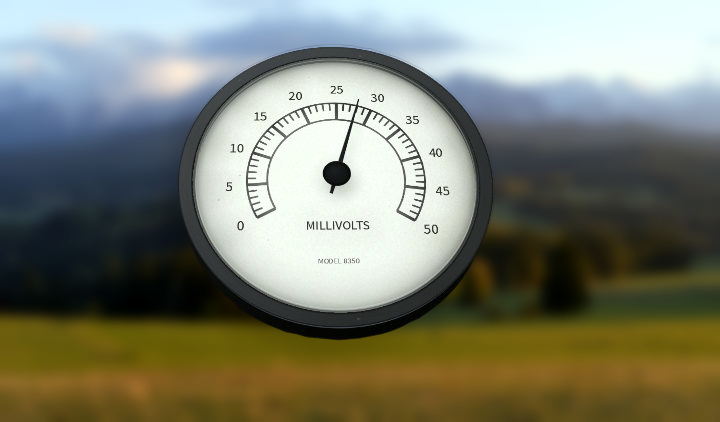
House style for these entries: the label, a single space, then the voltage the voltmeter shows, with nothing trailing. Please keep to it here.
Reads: 28 mV
